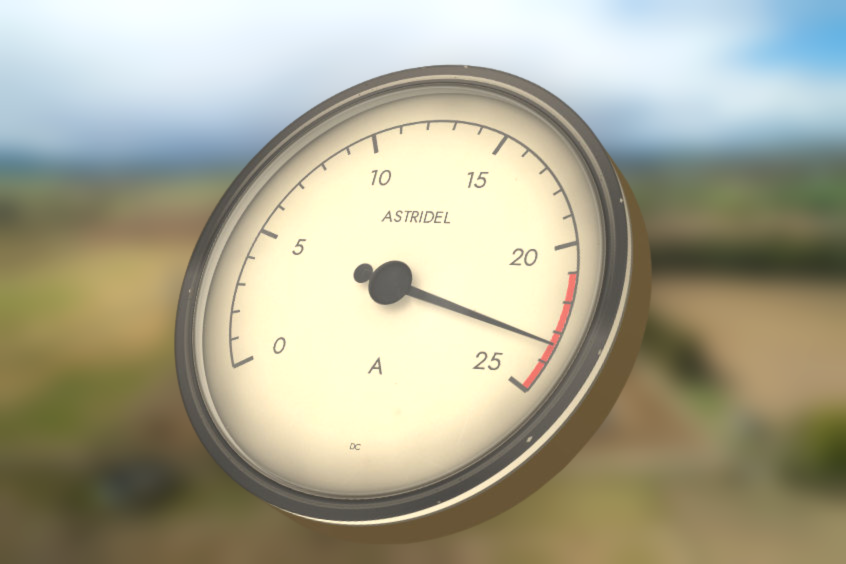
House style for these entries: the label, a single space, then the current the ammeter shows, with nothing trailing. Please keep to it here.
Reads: 23.5 A
